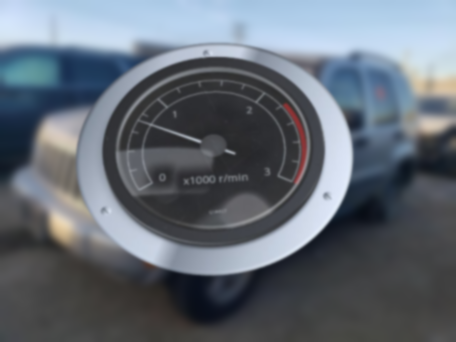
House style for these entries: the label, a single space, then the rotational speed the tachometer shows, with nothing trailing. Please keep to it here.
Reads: 700 rpm
